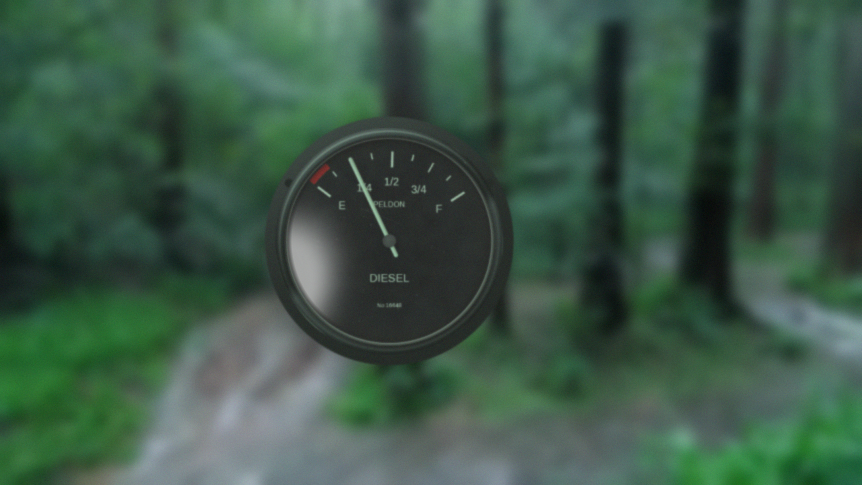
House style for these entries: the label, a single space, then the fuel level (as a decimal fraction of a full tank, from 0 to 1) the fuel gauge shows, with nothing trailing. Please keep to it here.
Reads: 0.25
